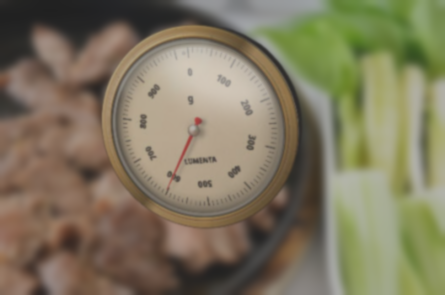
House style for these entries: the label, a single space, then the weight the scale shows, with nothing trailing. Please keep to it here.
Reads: 600 g
